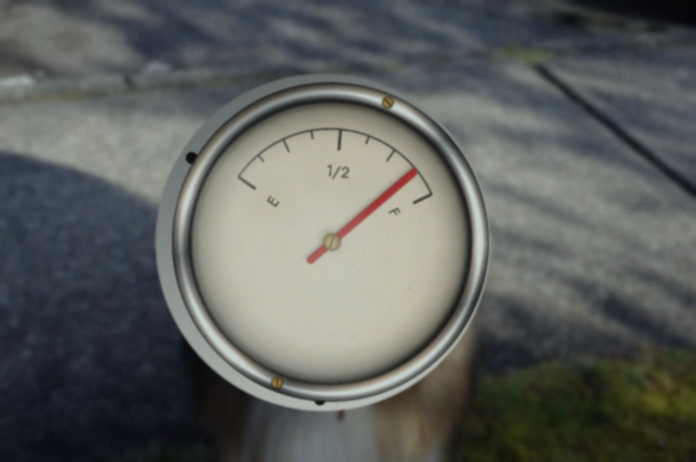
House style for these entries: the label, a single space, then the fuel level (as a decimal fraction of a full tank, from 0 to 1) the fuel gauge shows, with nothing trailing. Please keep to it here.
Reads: 0.875
